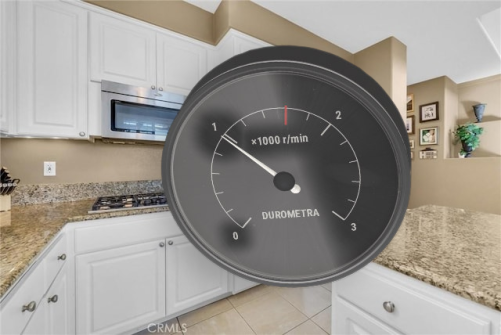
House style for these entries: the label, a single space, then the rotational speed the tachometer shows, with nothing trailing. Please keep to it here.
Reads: 1000 rpm
